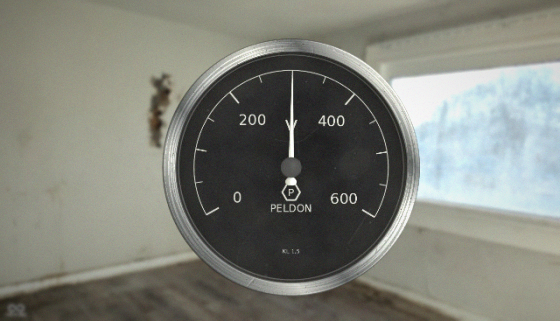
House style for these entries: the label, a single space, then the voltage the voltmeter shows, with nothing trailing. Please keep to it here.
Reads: 300 V
